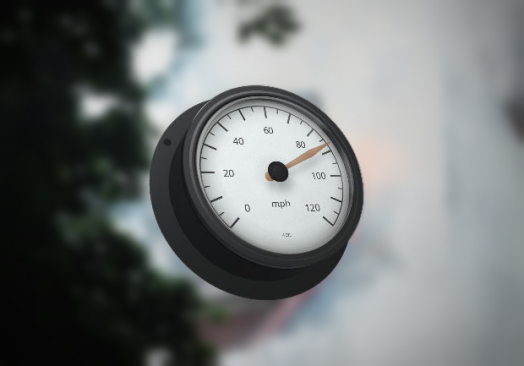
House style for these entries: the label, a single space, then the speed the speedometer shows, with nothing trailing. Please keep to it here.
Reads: 87.5 mph
